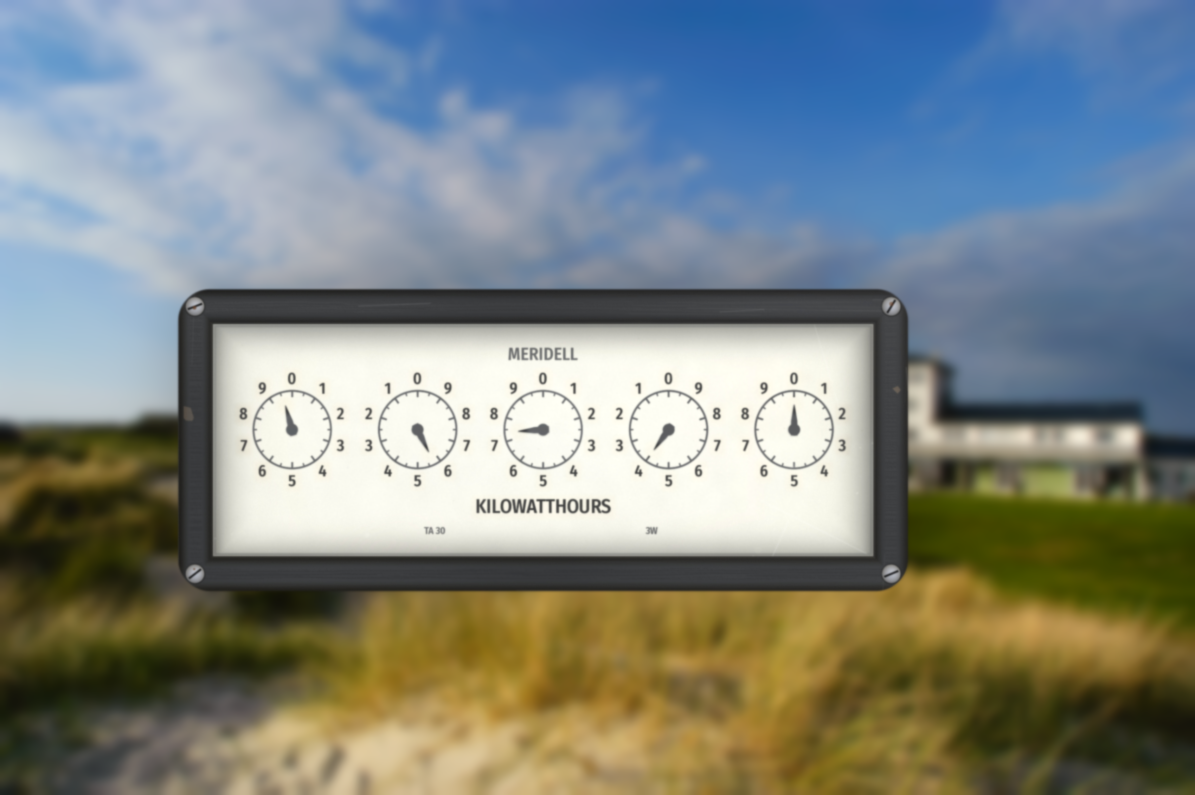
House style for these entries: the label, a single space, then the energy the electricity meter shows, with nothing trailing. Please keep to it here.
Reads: 95740 kWh
